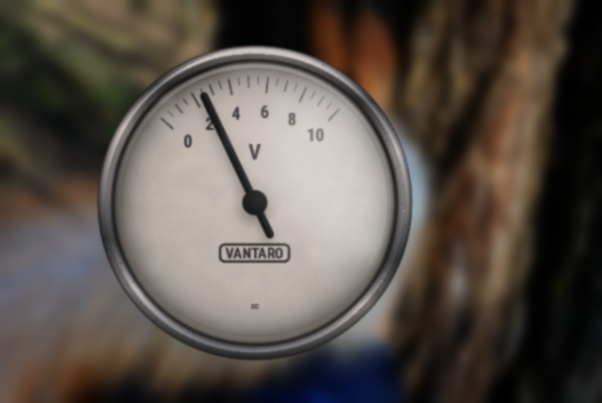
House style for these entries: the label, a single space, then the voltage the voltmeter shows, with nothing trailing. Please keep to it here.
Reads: 2.5 V
